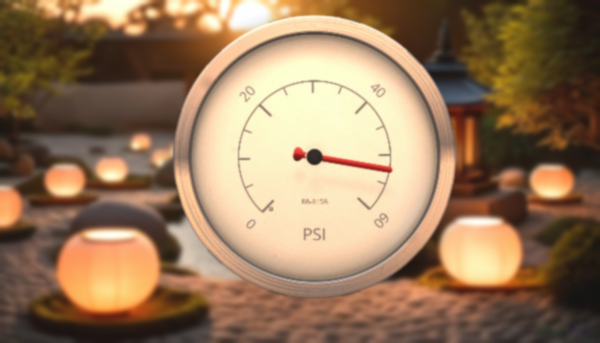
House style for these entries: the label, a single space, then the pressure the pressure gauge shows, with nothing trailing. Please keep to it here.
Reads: 52.5 psi
